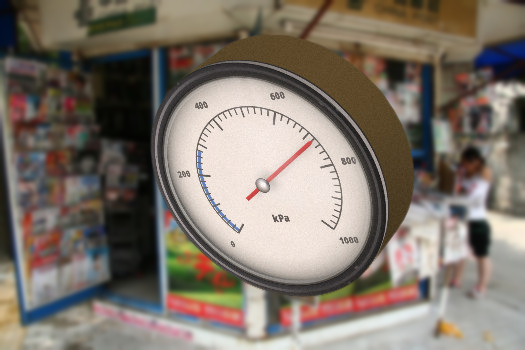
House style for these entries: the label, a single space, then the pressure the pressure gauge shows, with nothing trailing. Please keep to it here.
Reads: 720 kPa
